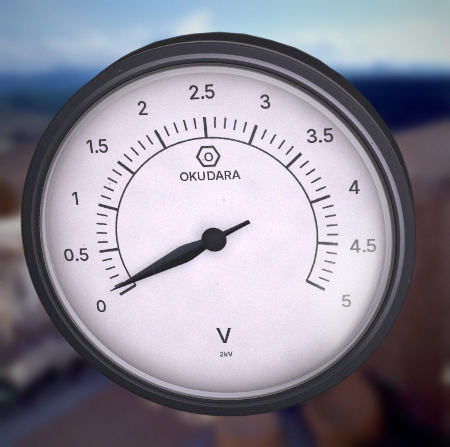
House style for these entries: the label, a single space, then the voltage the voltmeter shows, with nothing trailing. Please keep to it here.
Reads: 0.1 V
